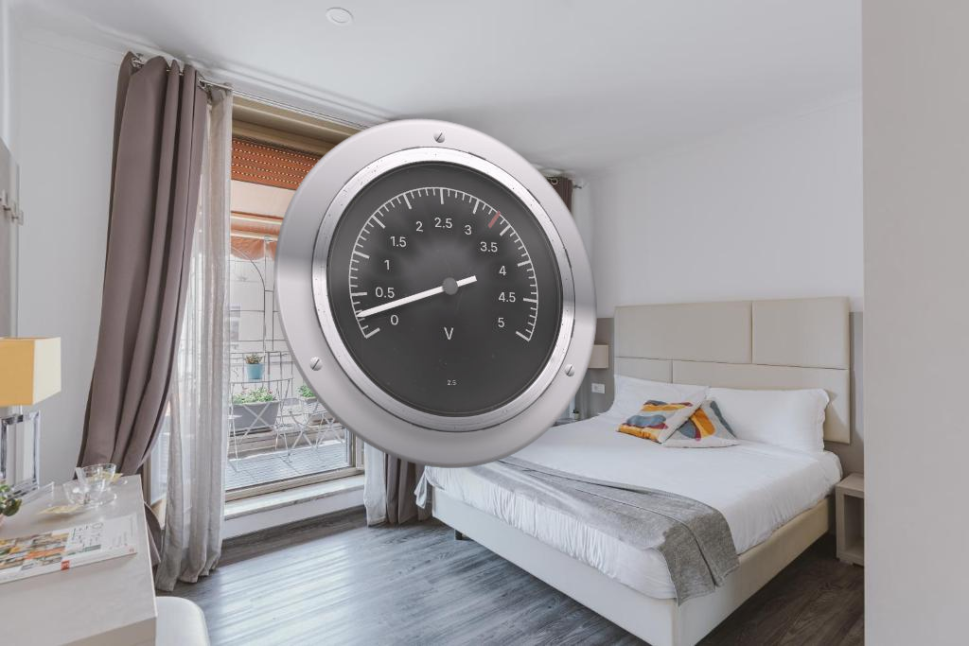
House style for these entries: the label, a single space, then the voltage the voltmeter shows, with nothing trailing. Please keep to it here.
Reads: 0.25 V
